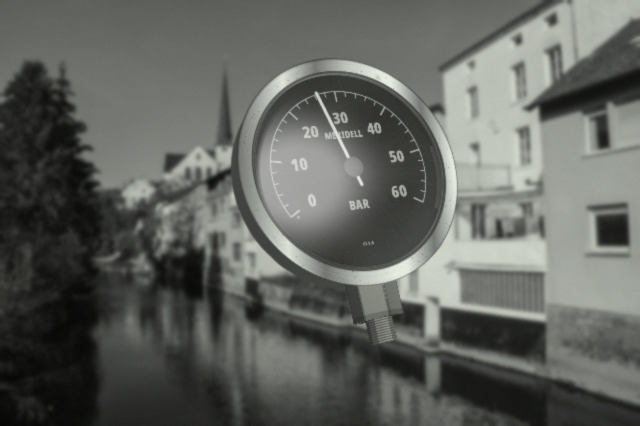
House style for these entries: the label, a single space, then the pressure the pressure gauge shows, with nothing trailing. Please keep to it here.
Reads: 26 bar
